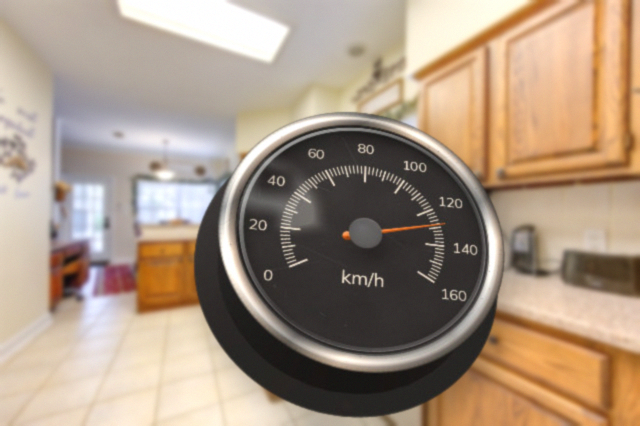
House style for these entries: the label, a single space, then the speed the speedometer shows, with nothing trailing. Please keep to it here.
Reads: 130 km/h
